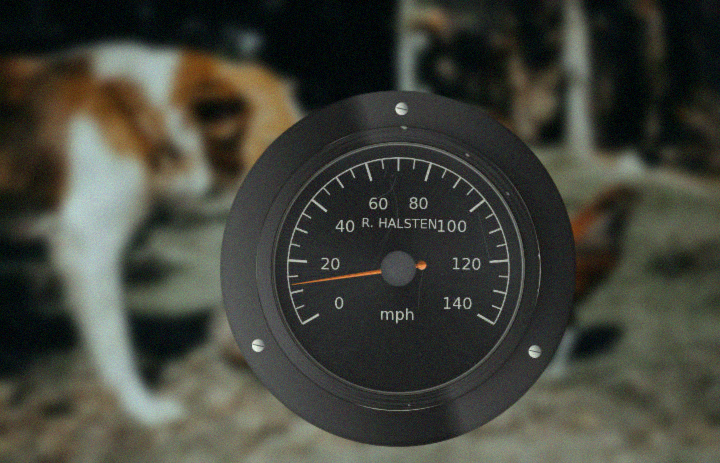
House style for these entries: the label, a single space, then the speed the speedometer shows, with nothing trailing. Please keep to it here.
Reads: 12.5 mph
